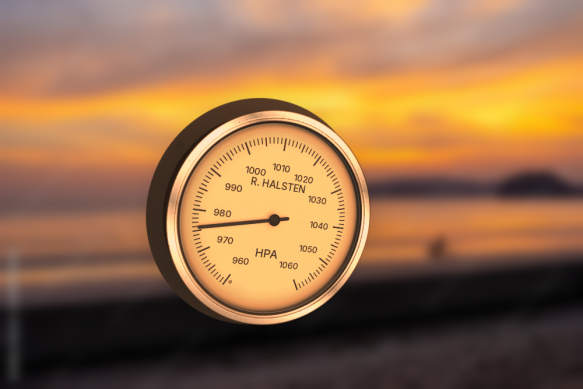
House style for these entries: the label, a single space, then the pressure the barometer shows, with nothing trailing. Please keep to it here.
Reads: 976 hPa
